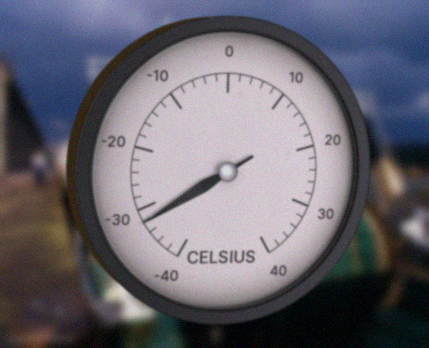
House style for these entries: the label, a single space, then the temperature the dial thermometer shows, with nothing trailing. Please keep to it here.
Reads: -32 °C
